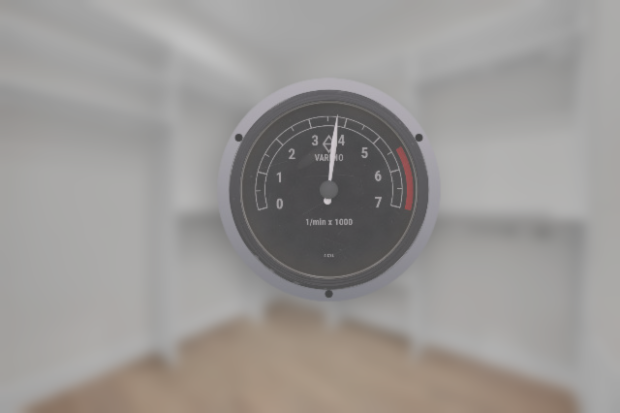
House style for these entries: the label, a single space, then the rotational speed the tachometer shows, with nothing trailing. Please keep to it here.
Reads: 3750 rpm
